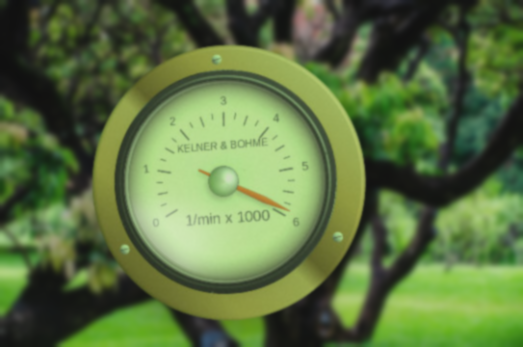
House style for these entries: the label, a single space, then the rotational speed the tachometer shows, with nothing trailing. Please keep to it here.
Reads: 5875 rpm
